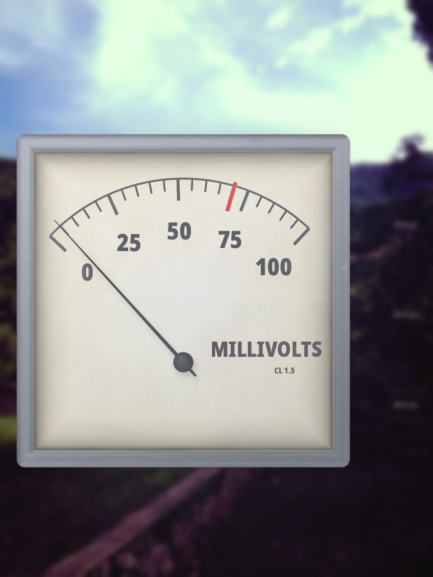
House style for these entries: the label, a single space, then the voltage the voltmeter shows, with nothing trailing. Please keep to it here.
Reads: 5 mV
